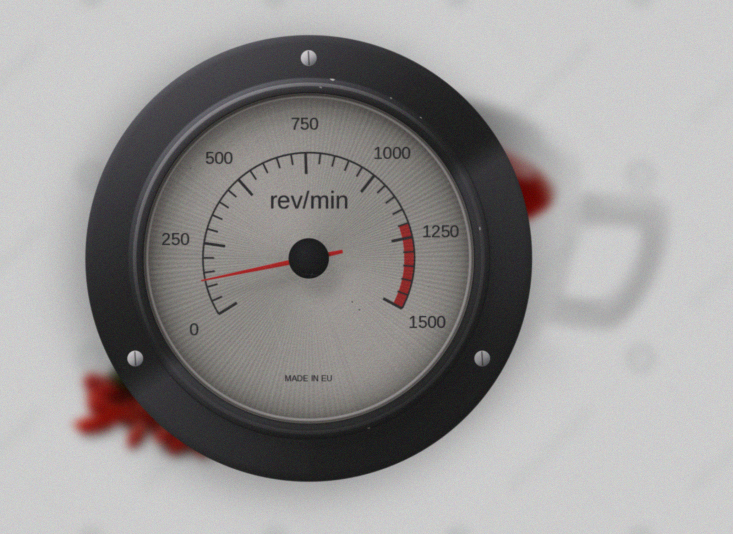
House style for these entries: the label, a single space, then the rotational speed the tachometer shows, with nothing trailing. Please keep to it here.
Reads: 125 rpm
